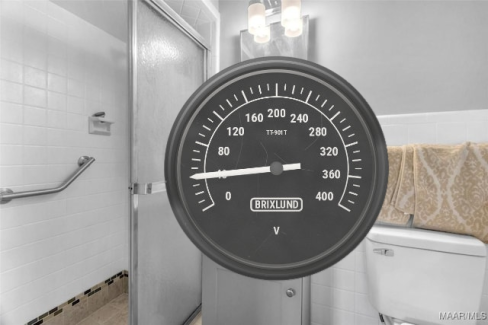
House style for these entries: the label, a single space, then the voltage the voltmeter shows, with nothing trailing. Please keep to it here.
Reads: 40 V
